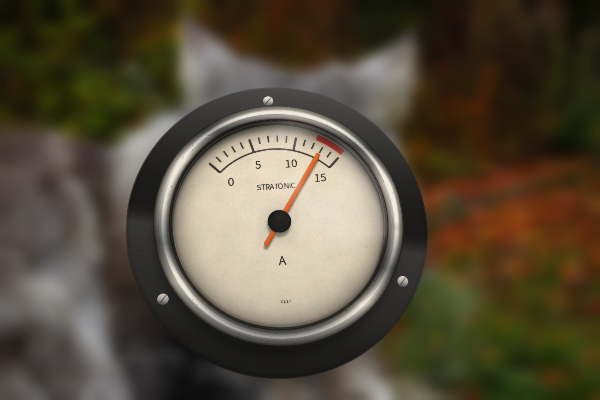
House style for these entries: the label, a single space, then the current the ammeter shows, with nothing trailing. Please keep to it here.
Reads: 13 A
